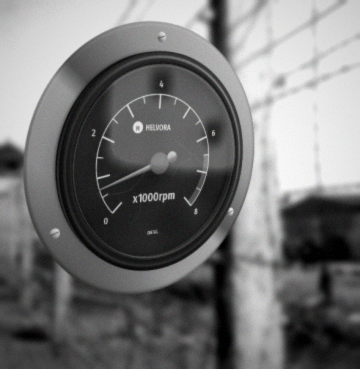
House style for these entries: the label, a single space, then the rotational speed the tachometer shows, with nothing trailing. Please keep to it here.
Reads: 750 rpm
